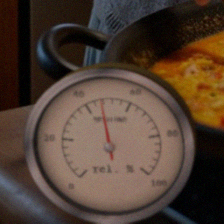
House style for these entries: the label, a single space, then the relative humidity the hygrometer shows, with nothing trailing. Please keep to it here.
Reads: 48 %
